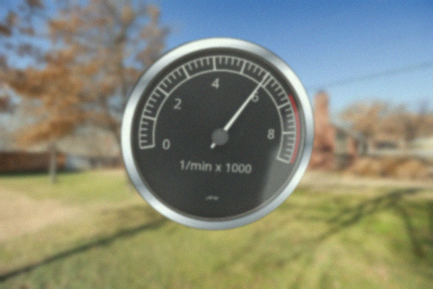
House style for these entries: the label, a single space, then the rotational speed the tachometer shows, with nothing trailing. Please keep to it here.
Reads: 5800 rpm
